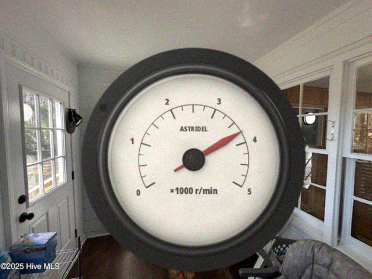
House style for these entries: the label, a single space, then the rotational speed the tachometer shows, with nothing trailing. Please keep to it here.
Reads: 3750 rpm
